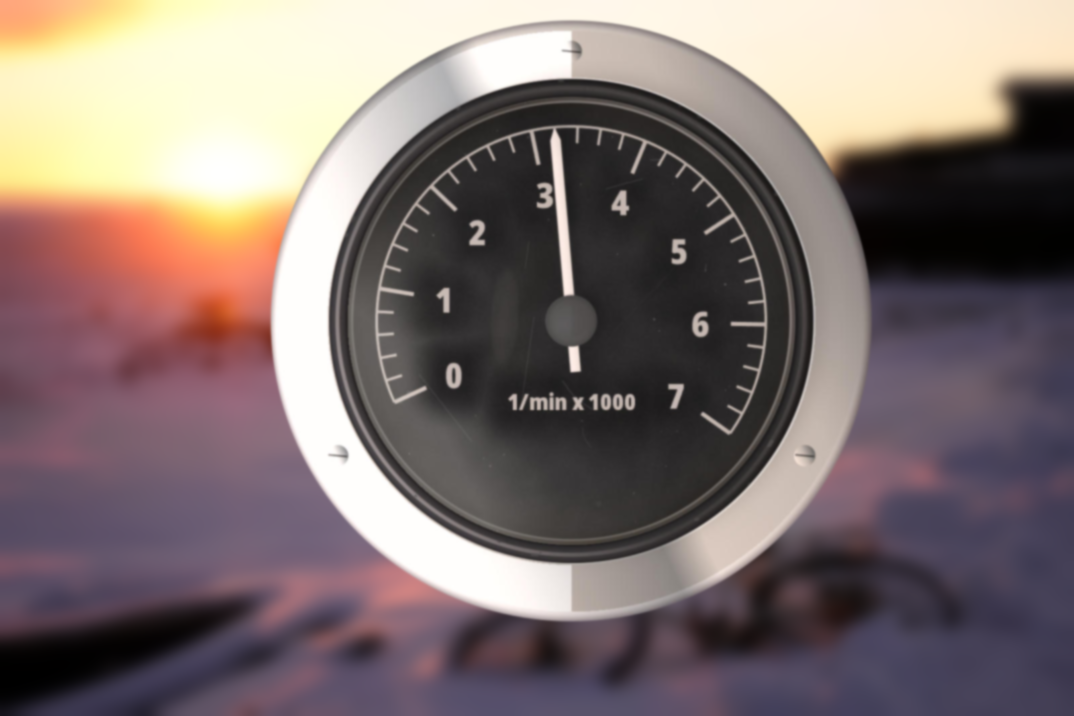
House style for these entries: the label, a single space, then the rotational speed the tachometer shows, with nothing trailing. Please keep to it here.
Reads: 3200 rpm
